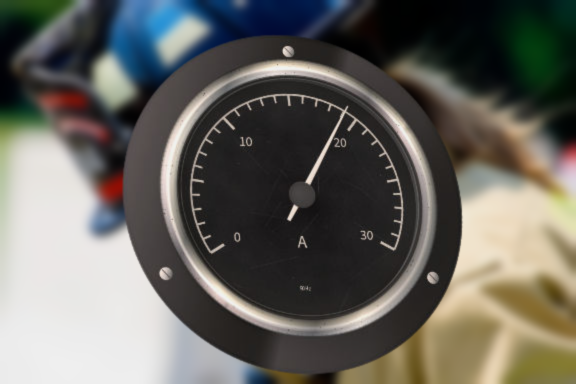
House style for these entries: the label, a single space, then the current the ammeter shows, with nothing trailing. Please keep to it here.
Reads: 19 A
